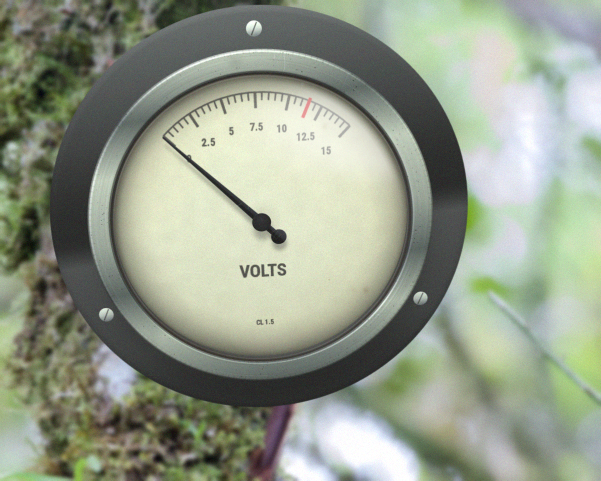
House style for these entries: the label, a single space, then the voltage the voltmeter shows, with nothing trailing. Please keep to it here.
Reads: 0 V
